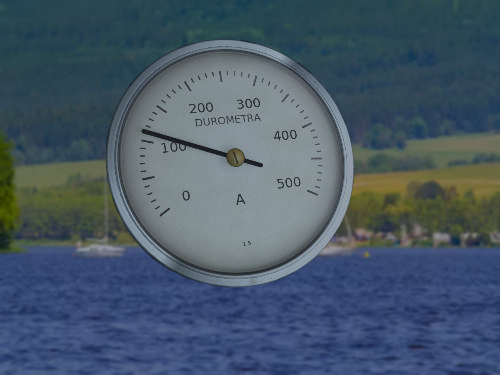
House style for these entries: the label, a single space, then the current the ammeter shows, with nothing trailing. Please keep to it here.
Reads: 110 A
